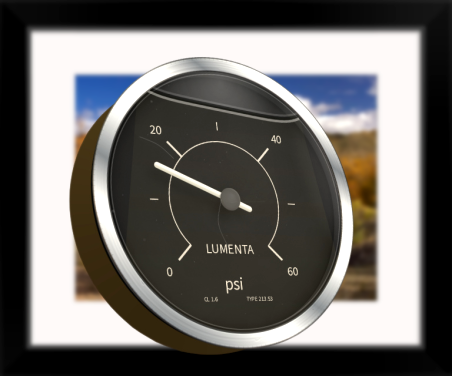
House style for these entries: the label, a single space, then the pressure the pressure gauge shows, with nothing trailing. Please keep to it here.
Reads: 15 psi
